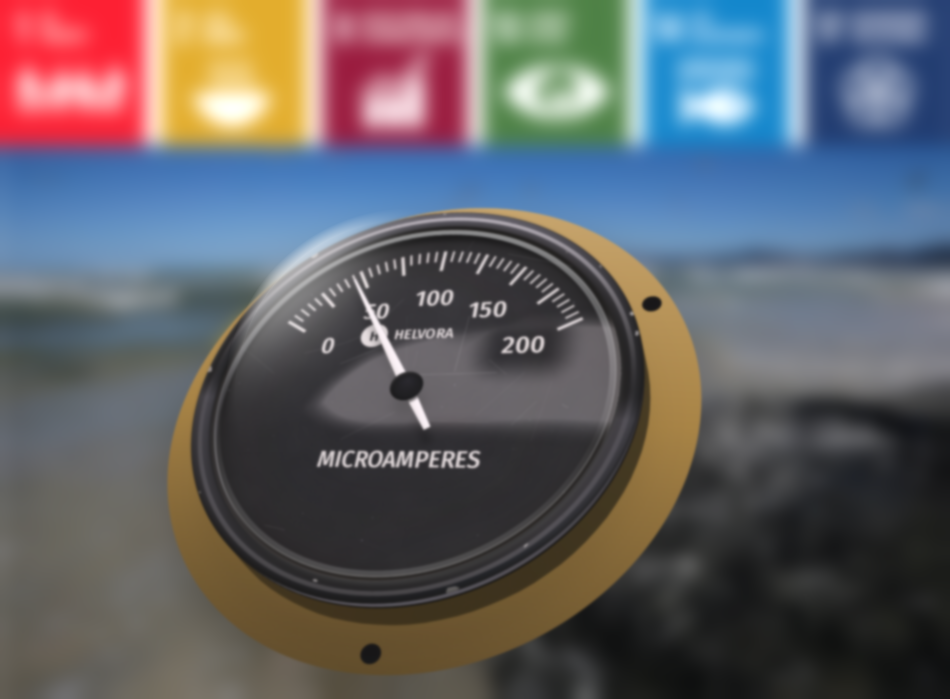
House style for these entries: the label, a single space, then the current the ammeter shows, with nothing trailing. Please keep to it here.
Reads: 45 µA
